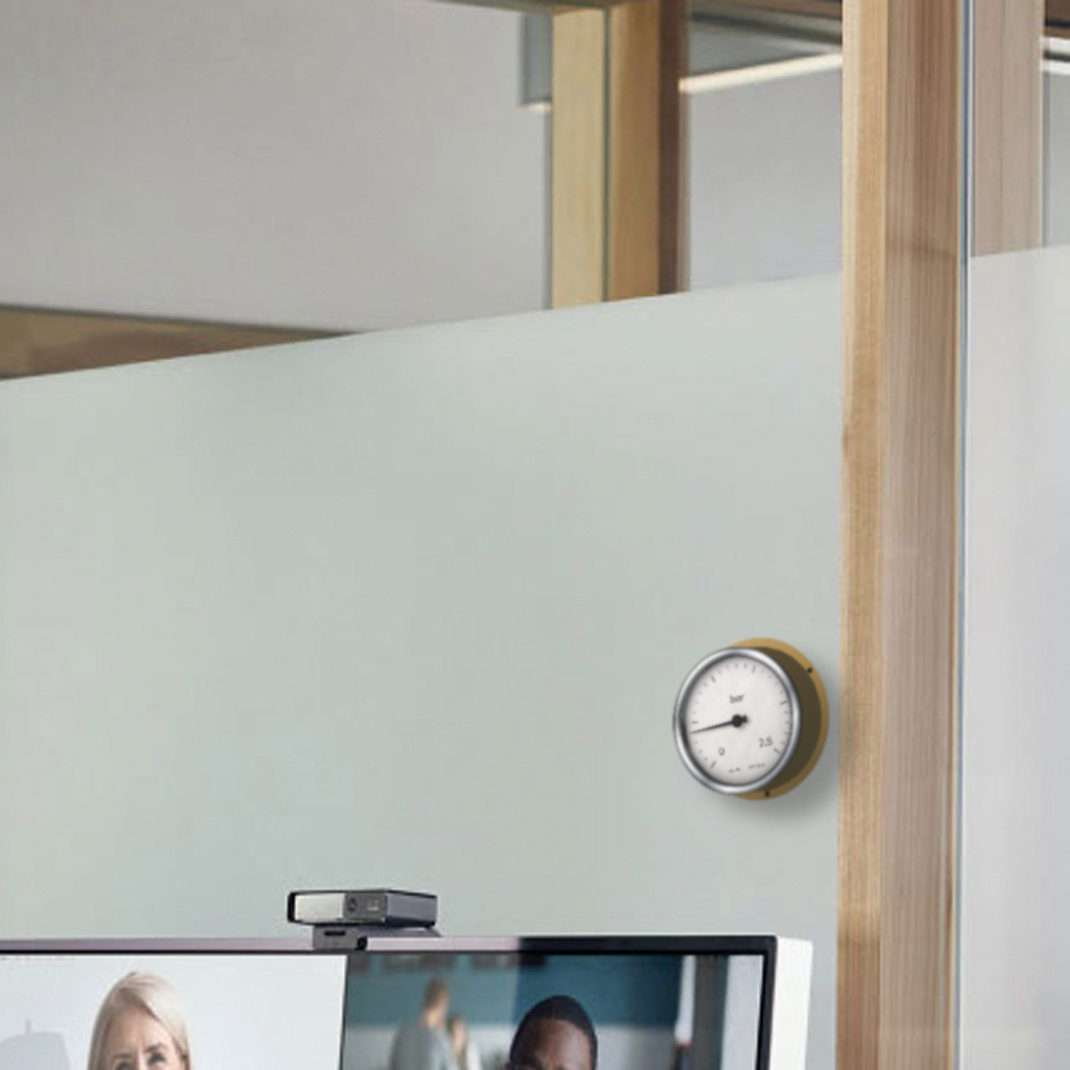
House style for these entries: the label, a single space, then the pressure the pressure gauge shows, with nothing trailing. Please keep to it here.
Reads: 0.4 bar
